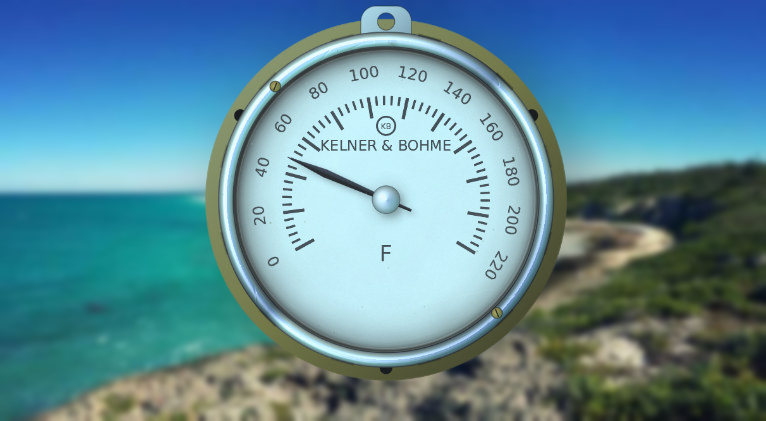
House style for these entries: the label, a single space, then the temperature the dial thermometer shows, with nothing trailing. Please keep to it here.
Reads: 48 °F
